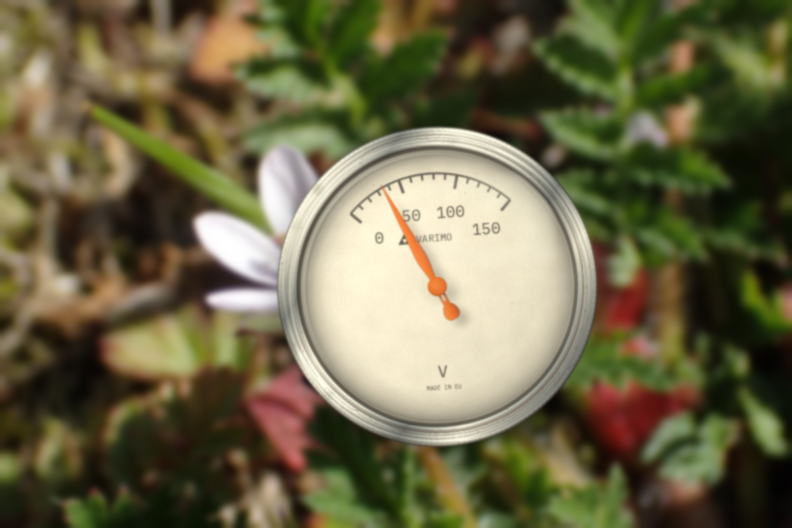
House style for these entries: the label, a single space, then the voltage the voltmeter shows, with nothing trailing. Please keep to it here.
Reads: 35 V
